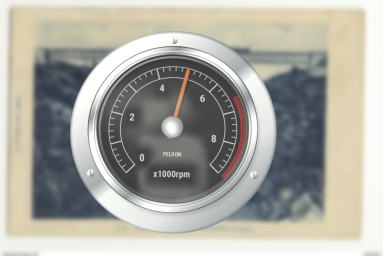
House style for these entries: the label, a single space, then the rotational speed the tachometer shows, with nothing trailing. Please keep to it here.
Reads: 5000 rpm
